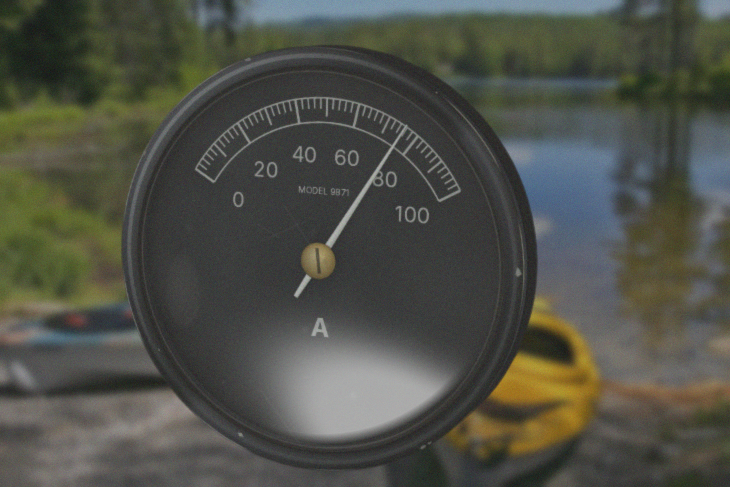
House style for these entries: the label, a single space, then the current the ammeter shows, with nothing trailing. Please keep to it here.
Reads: 76 A
